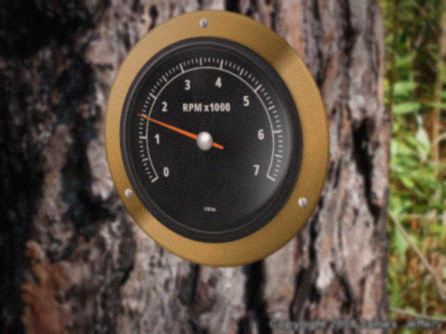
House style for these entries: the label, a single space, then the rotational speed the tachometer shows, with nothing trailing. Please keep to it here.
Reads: 1500 rpm
